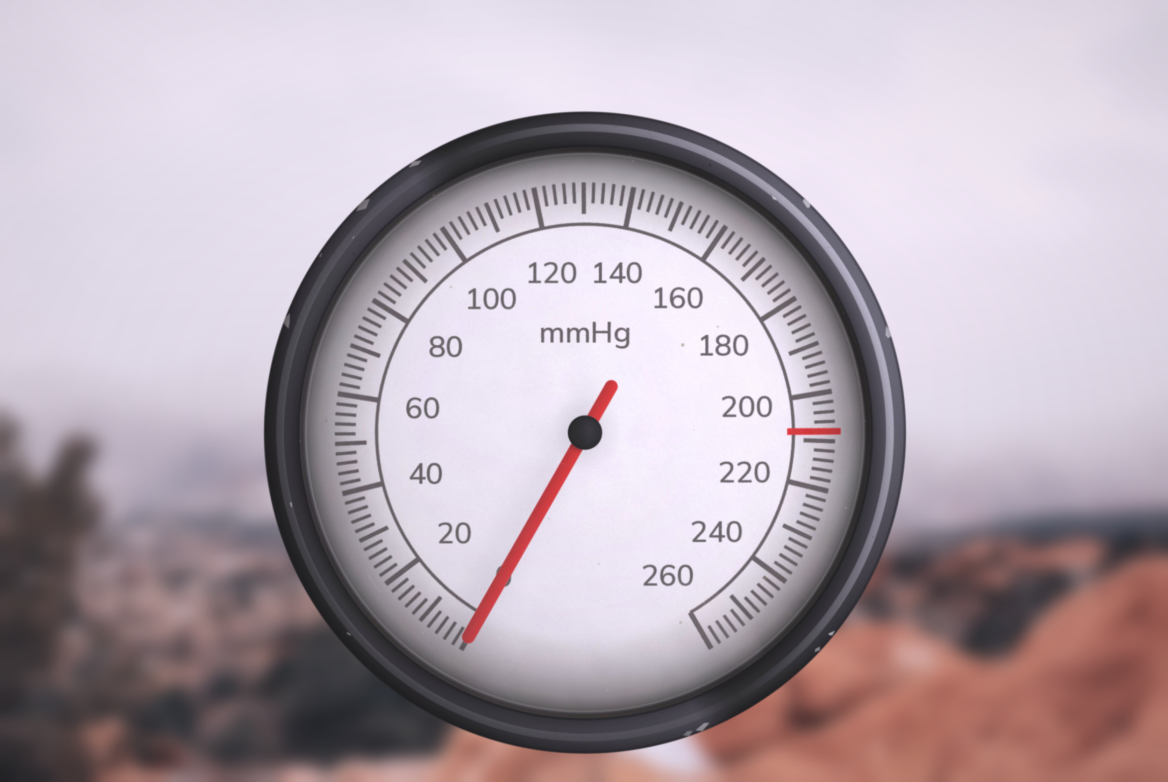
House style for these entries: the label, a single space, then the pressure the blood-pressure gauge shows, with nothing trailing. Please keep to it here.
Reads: 0 mmHg
